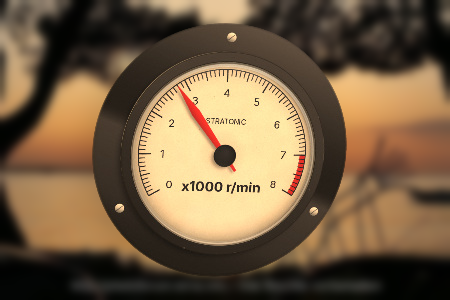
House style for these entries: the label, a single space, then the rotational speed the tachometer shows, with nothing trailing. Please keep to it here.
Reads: 2800 rpm
